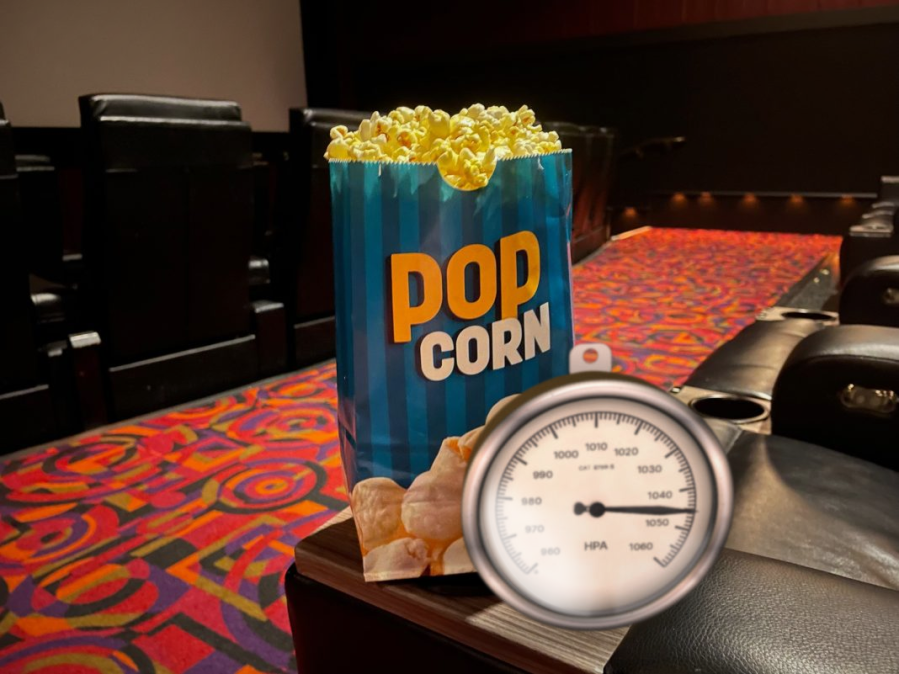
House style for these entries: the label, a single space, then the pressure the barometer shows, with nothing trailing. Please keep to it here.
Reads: 1045 hPa
